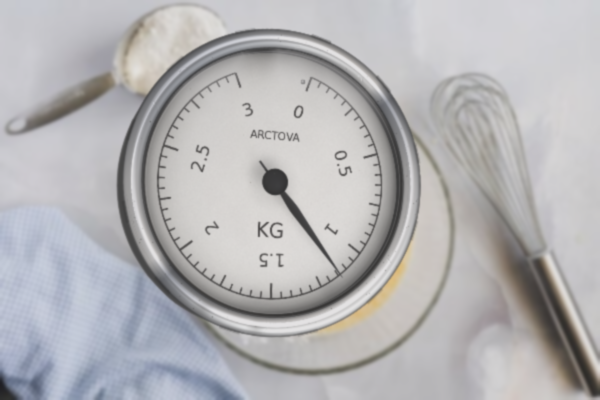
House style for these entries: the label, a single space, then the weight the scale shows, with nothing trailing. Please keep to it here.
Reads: 1.15 kg
